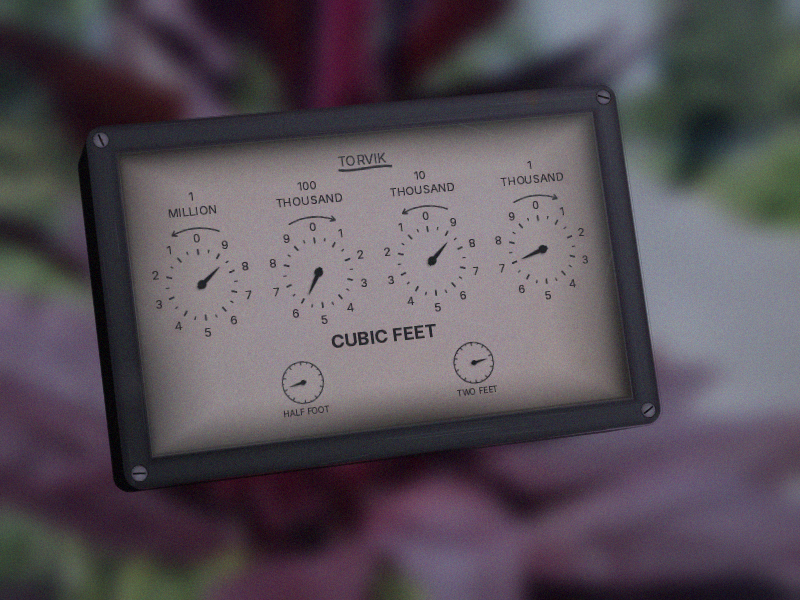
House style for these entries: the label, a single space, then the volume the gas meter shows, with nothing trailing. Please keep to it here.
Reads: 858700 ft³
